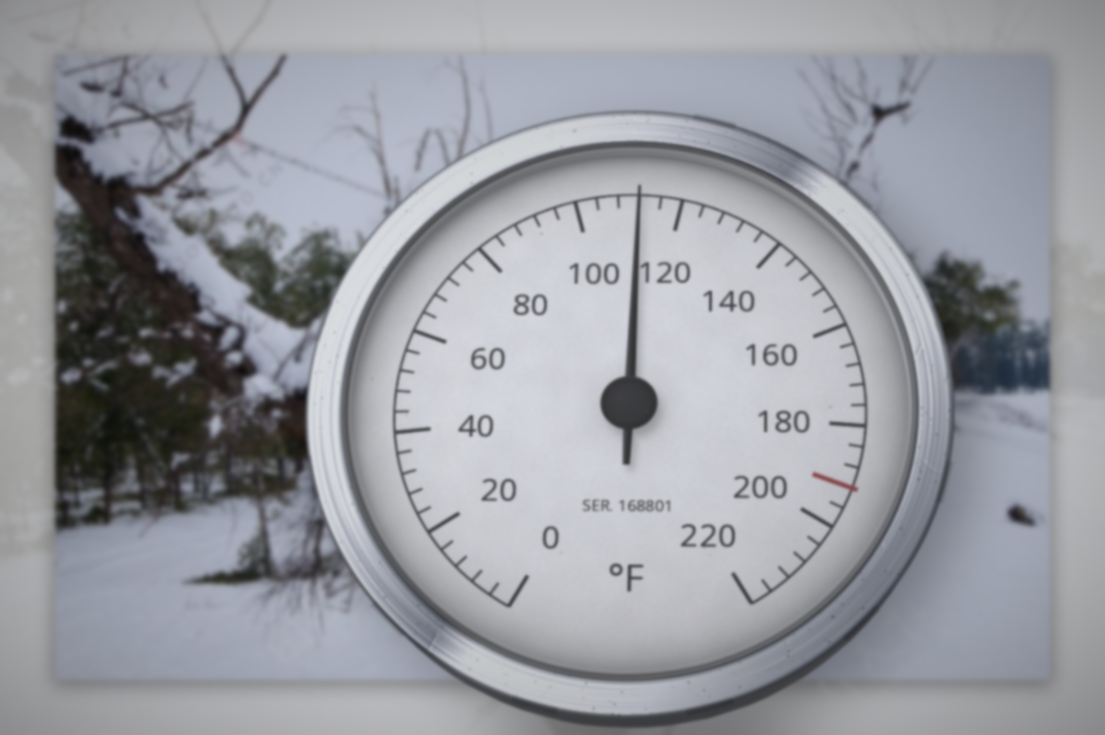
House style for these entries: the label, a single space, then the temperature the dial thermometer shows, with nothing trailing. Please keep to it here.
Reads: 112 °F
